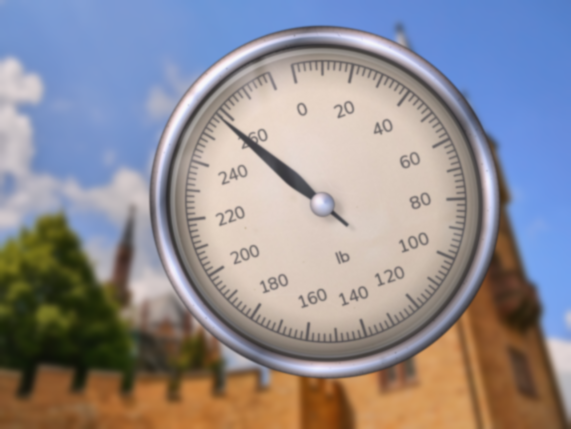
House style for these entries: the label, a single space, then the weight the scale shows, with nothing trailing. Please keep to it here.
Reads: 258 lb
